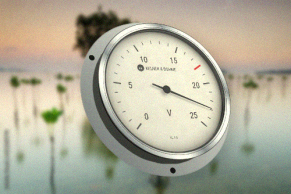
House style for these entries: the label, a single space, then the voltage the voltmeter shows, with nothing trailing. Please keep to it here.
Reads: 23 V
